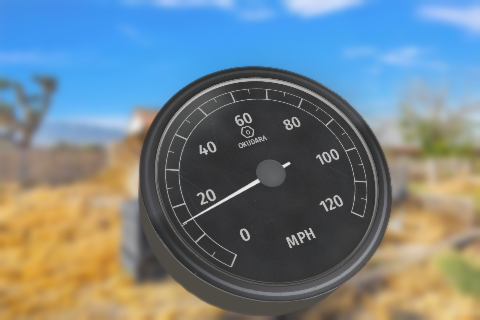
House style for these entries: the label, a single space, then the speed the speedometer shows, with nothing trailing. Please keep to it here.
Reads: 15 mph
